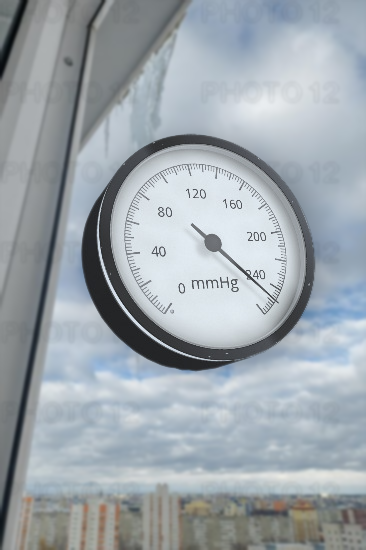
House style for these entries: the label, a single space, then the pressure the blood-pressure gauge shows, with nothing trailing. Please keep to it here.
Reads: 250 mmHg
